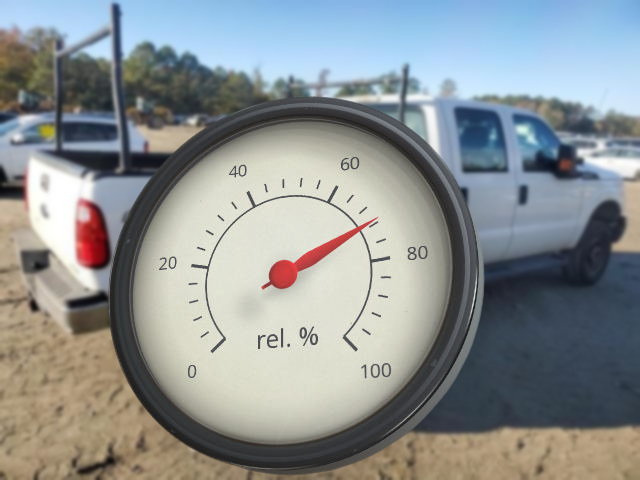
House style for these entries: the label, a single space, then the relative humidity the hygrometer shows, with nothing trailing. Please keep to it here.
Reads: 72 %
